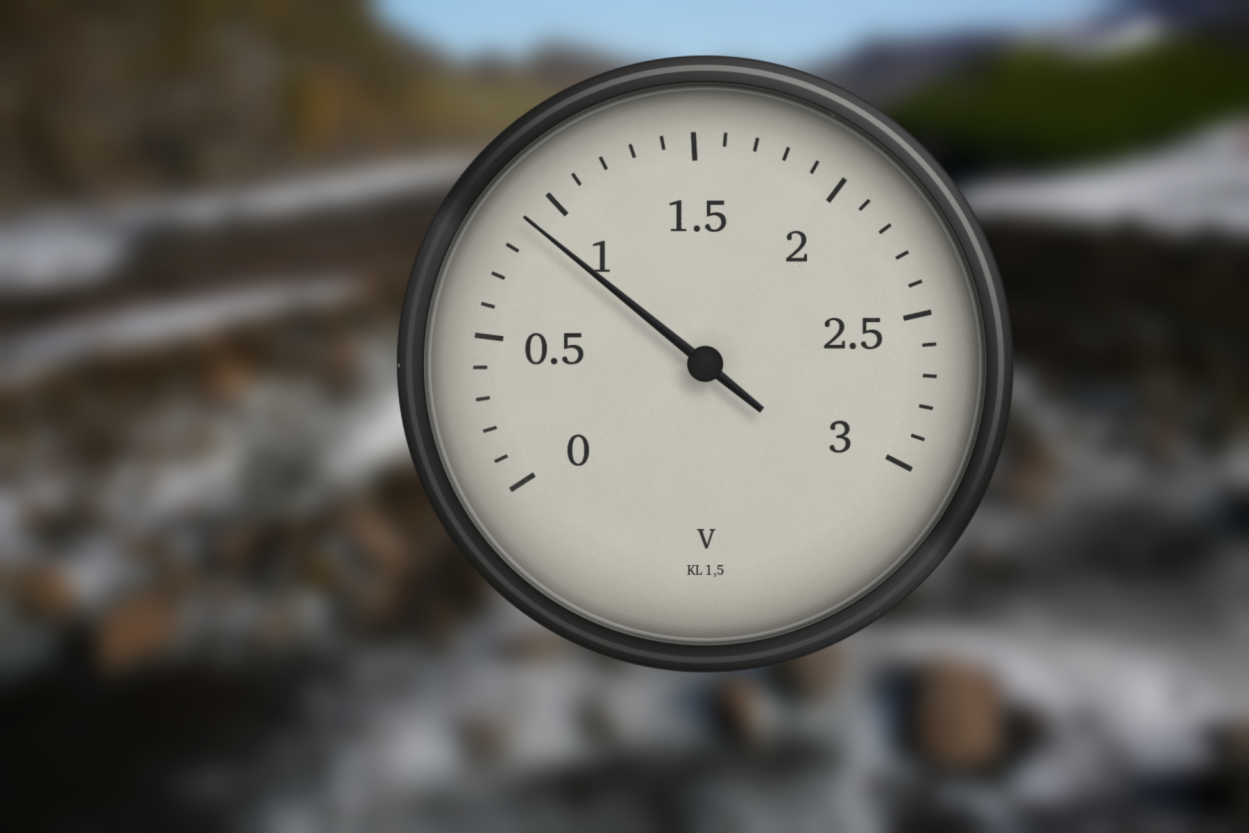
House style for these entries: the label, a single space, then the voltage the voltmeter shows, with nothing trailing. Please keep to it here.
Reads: 0.9 V
